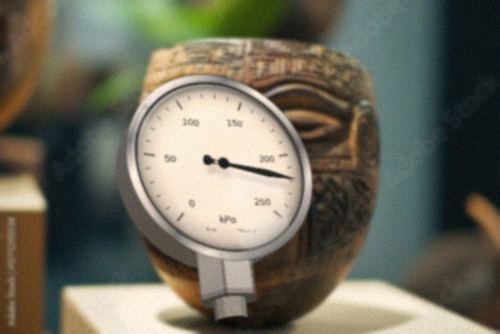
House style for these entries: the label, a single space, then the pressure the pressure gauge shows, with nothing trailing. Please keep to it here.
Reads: 220 kPa
